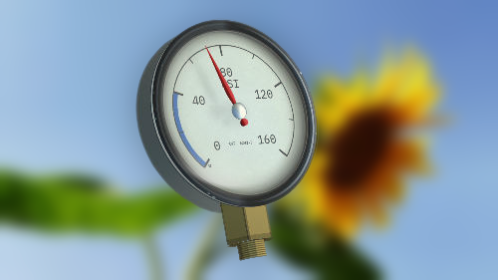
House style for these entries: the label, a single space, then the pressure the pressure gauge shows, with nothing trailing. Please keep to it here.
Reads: 70 psi
